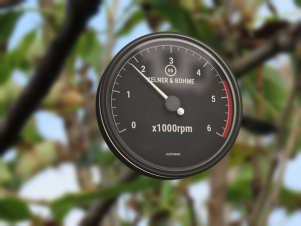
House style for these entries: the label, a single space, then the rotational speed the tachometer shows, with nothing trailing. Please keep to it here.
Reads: 1800 rpm
